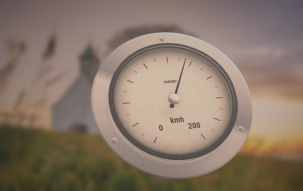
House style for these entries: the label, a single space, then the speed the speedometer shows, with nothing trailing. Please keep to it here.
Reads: 115 km/h
